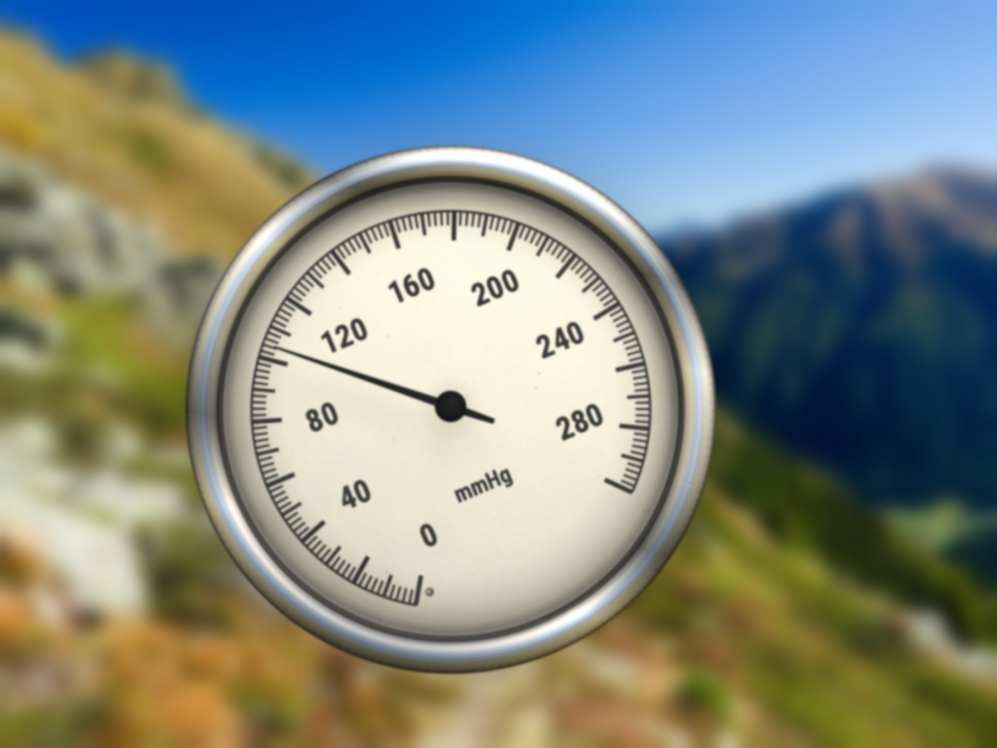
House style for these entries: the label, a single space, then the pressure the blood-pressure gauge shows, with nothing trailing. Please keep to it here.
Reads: 104 mmHg
